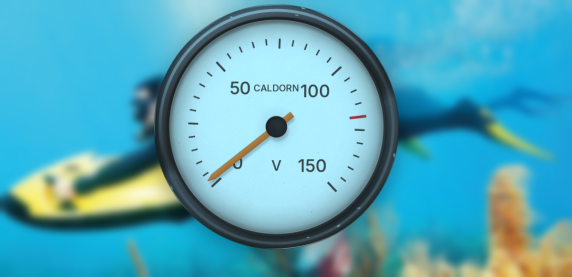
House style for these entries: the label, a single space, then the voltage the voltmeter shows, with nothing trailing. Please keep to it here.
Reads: 2.5 V
